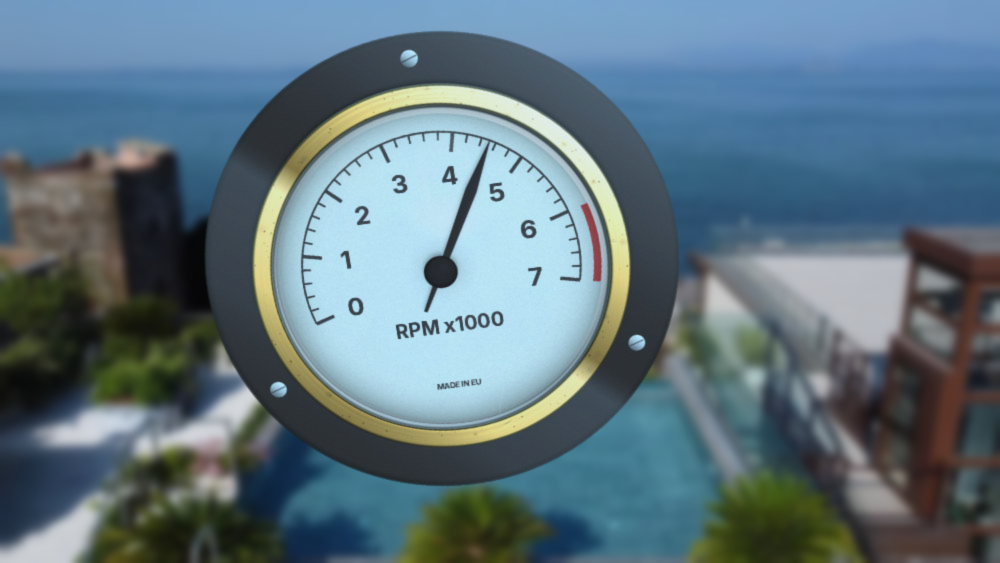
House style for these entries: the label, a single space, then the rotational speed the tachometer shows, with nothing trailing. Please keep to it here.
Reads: 4500 rpm
